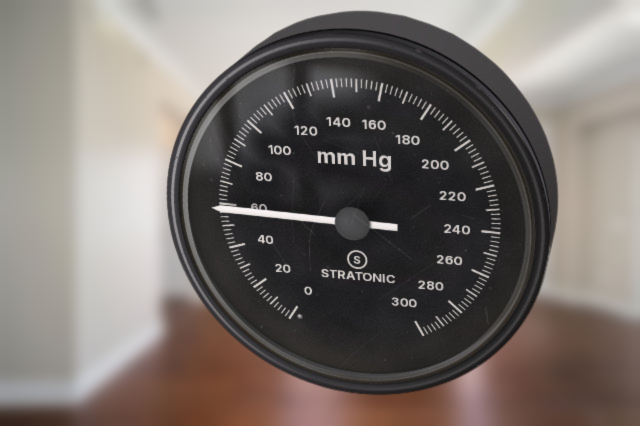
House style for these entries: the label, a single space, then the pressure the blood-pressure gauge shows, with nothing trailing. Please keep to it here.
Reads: 60 mmHg
